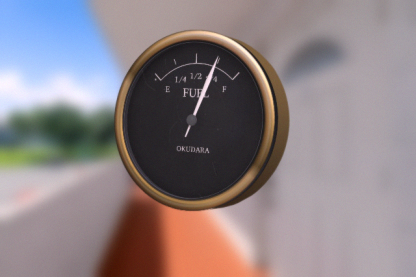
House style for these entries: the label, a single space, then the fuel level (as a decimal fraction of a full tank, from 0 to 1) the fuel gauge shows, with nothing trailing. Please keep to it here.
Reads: 0.75
